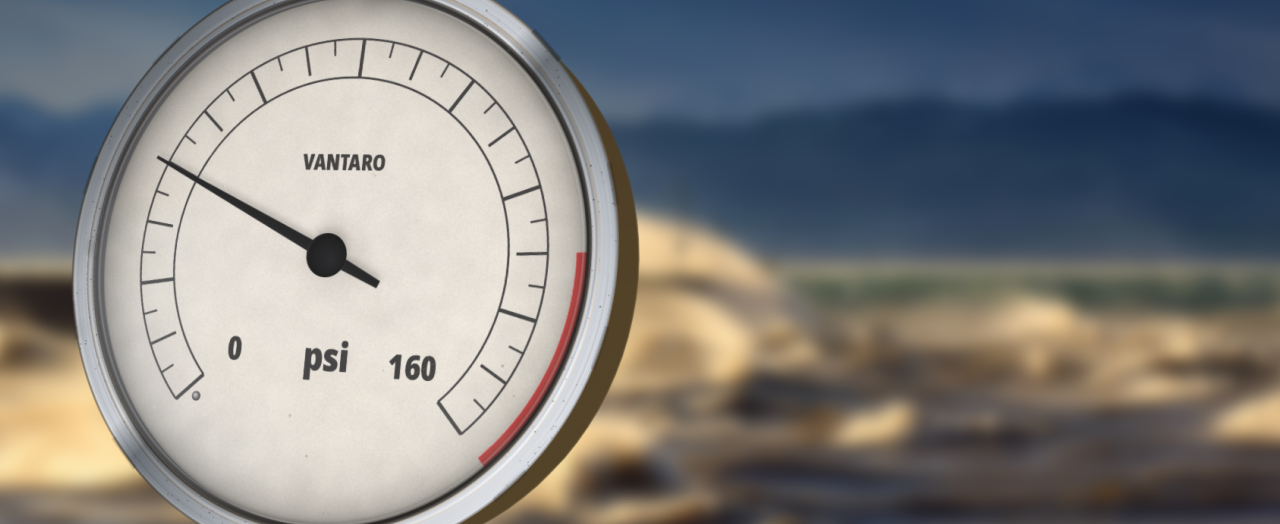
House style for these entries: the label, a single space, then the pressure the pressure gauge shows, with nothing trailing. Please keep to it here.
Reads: 40 psi
